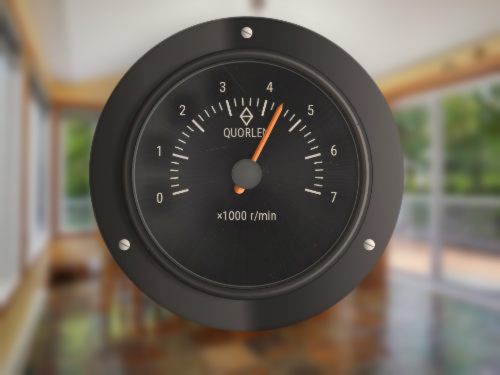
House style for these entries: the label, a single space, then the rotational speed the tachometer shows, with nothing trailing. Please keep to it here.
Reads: 4400 rpm
